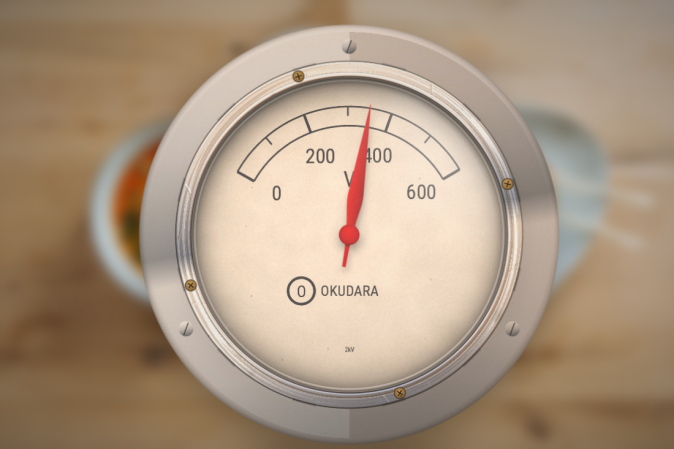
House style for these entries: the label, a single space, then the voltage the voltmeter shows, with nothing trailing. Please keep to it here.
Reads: 350 V
